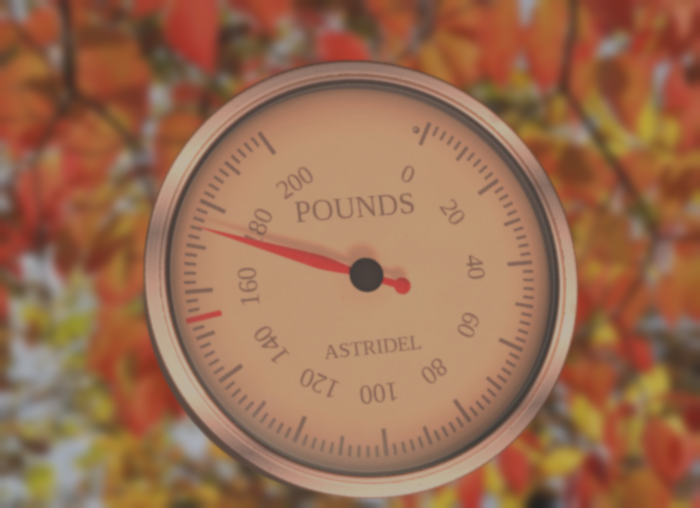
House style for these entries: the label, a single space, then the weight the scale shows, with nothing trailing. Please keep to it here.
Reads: 174 lb
